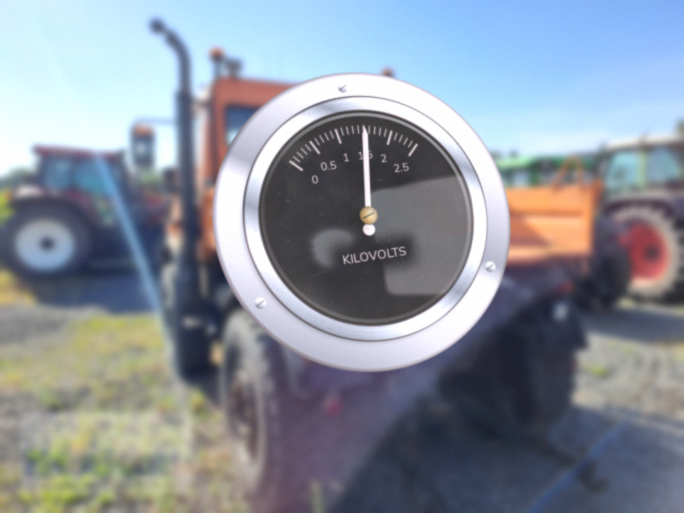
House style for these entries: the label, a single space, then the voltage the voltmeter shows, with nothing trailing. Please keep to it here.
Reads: 1.5 kV
